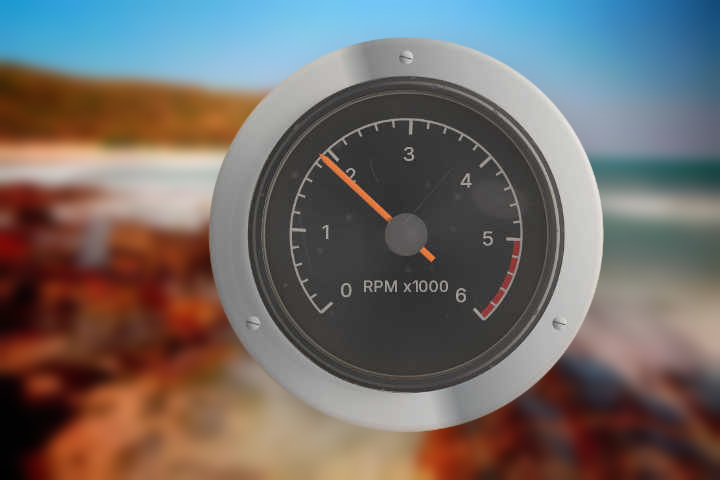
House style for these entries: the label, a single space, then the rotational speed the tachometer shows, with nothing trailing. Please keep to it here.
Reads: 1900 rpm
